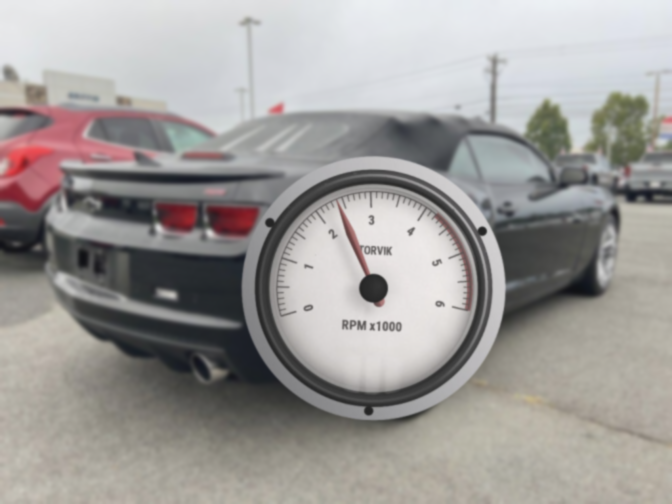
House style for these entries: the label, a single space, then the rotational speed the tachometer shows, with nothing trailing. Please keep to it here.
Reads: 2400 rpm
